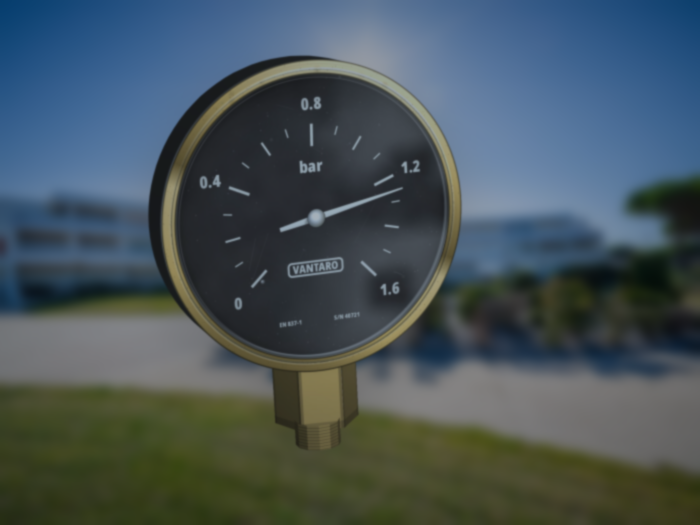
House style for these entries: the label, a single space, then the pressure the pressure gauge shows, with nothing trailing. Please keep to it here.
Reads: 1.25 bar
